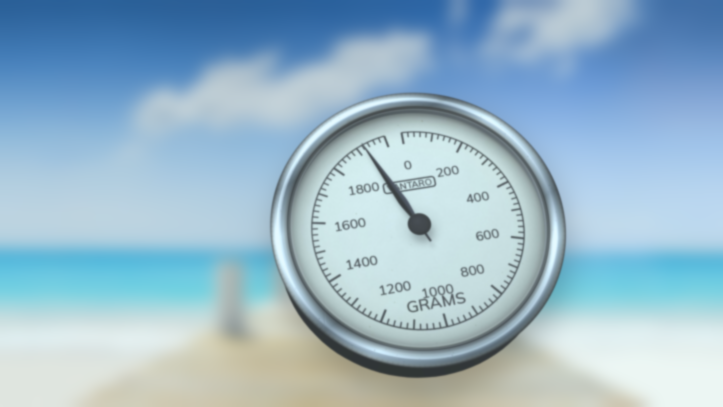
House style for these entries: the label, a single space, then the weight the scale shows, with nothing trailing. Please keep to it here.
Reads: 1920 g
